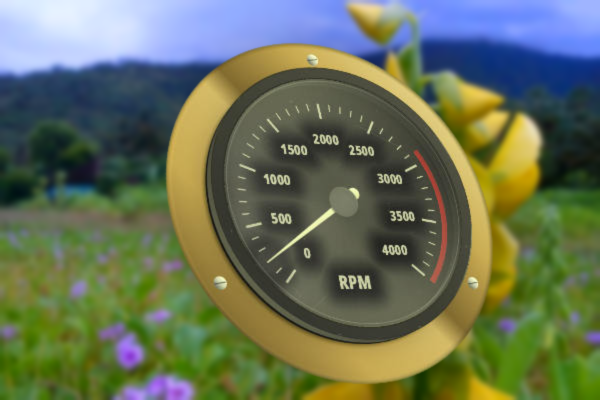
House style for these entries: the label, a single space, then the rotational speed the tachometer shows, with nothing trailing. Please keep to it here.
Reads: 200 rpm
